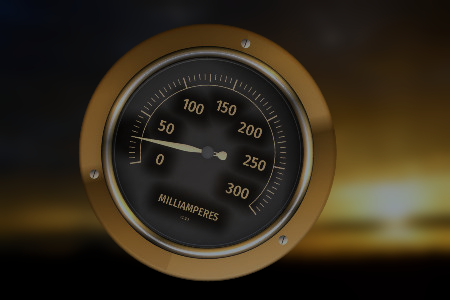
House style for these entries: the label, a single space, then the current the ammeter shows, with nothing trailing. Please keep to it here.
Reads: 25 mA
